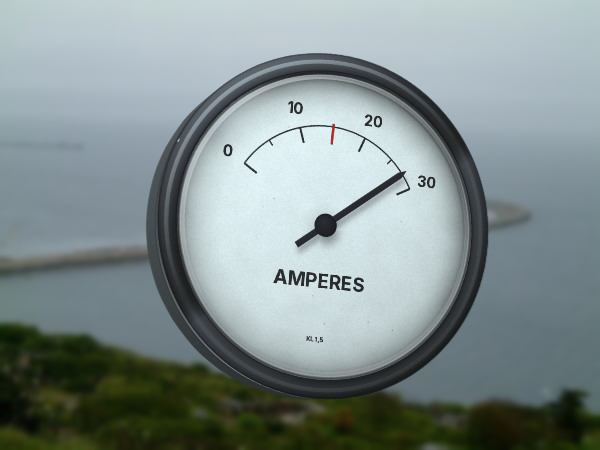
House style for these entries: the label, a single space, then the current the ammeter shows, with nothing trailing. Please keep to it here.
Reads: 27.5 A
